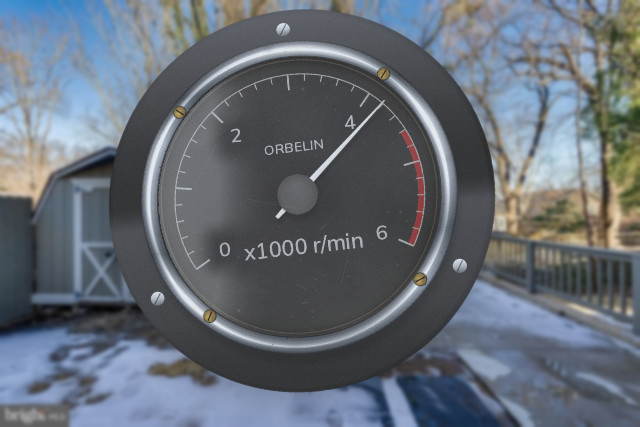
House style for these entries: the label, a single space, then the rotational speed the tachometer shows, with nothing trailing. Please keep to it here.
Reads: 4200 rpm
